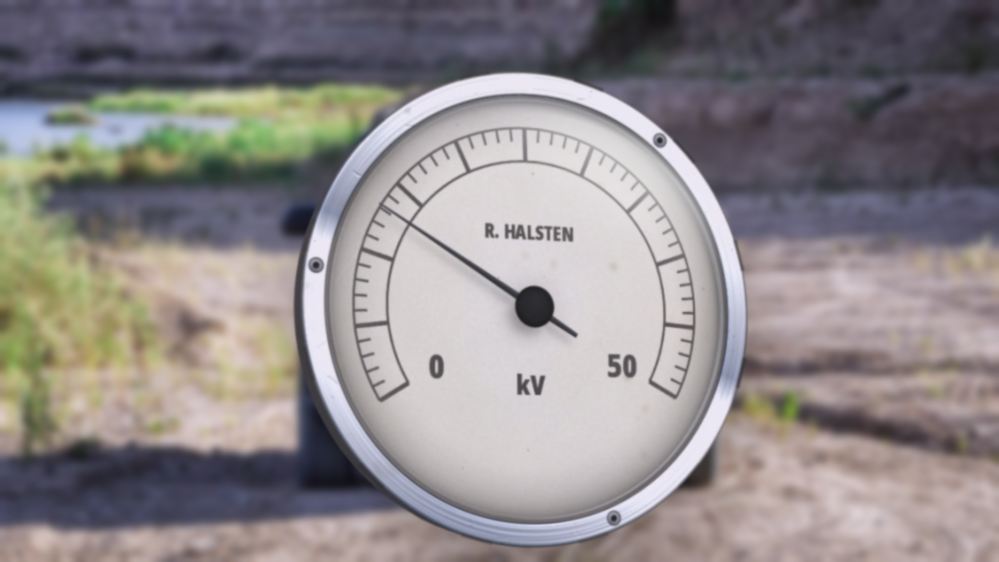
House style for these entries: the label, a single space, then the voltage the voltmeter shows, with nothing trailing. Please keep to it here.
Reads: 13 kV
